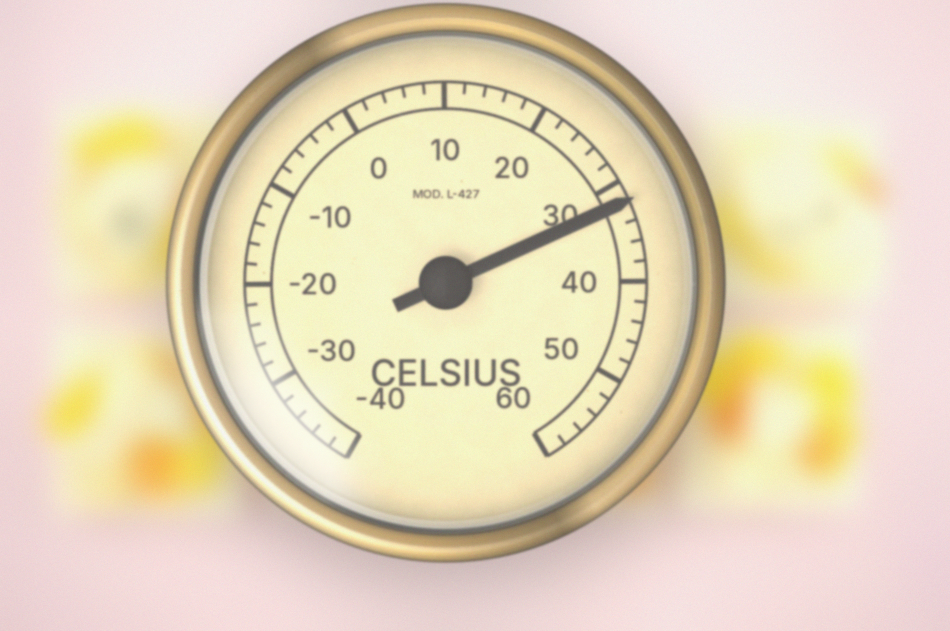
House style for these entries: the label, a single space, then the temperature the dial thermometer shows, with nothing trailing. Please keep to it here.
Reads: 32 °C
